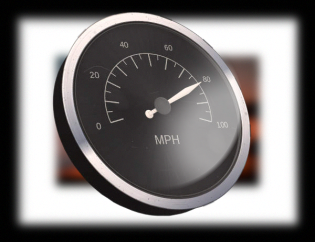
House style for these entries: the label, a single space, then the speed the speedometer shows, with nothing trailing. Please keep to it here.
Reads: 80 mph
